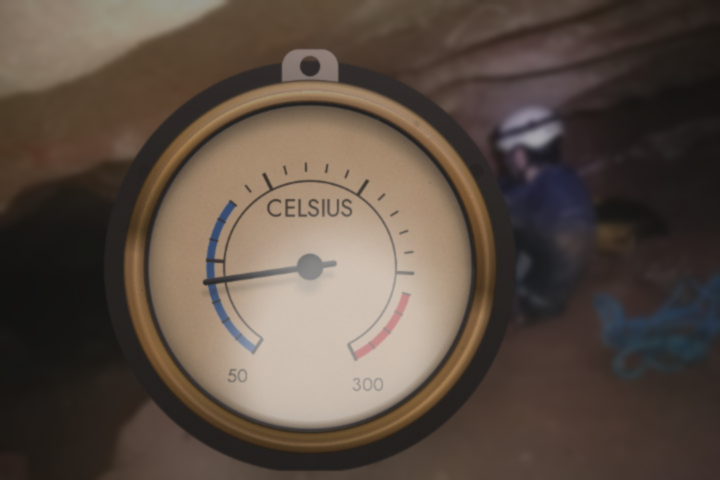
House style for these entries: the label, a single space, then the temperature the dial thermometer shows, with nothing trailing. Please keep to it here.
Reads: 90 °C
